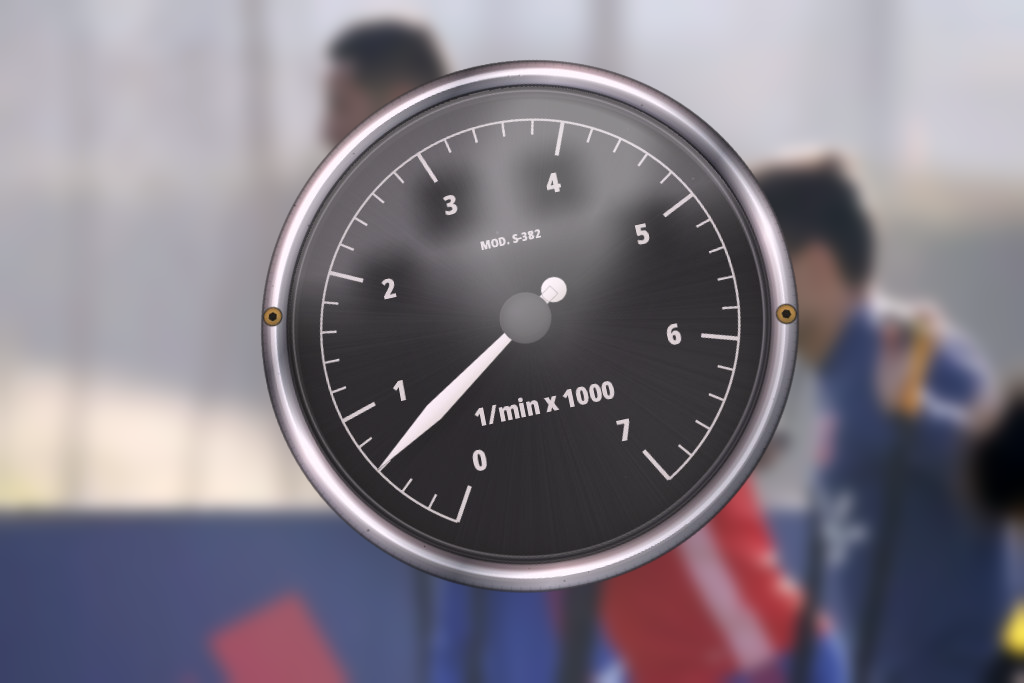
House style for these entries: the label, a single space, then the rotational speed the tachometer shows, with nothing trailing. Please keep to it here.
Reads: 600 rpm
